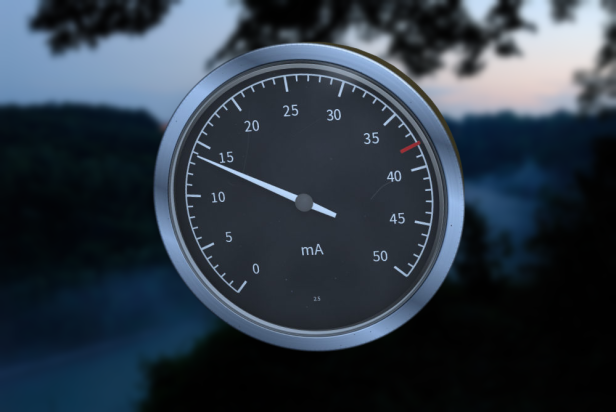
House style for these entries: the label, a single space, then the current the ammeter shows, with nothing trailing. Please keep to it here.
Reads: 14 mA
